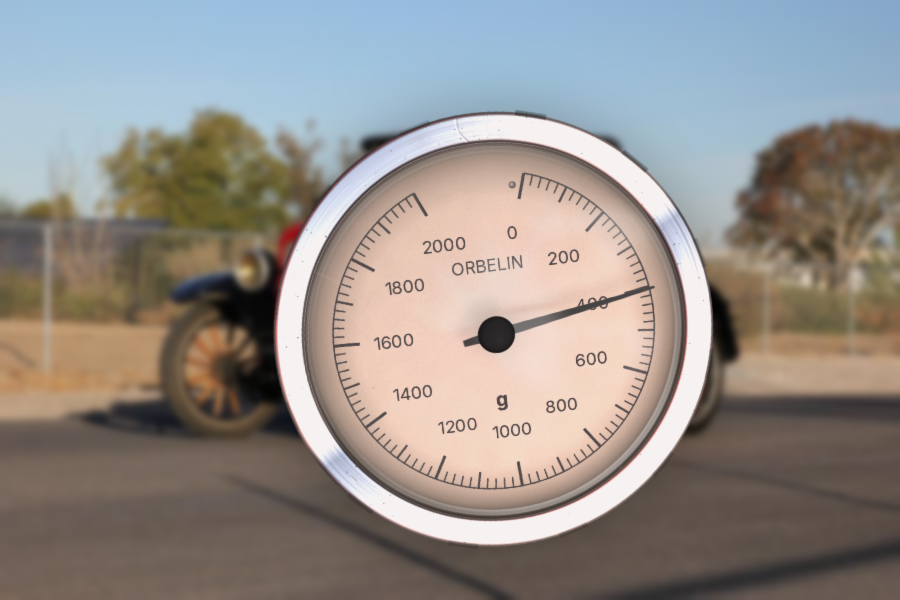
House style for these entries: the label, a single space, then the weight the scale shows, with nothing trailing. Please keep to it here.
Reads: 400 g
